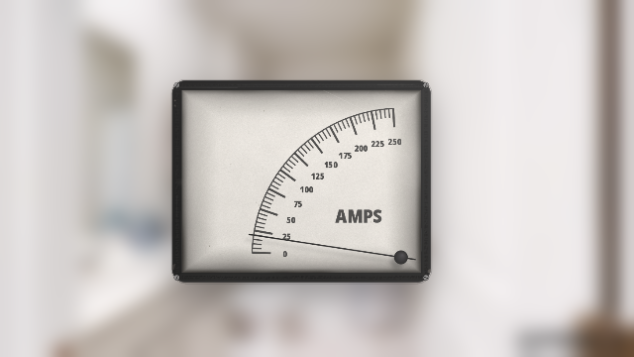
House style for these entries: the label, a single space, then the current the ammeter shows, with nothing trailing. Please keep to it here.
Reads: 20 A
